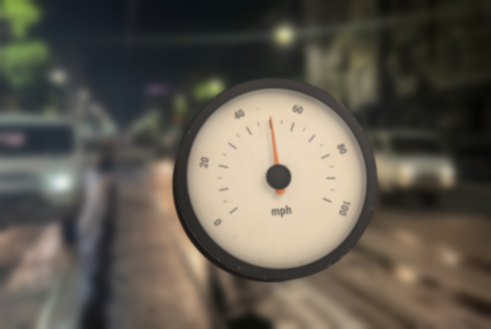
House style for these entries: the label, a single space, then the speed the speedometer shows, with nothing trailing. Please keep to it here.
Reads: 50 mph
